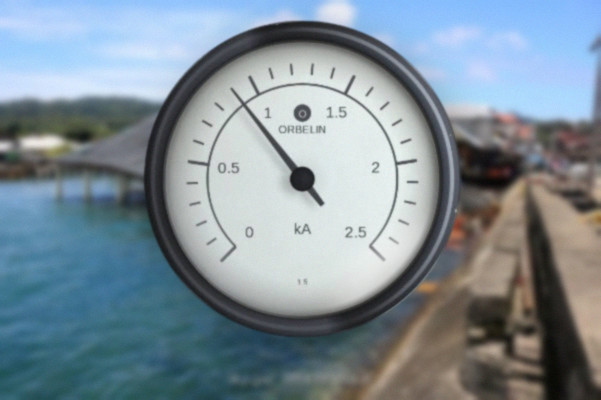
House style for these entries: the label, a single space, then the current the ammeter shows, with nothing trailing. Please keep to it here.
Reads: 0.9 kA
